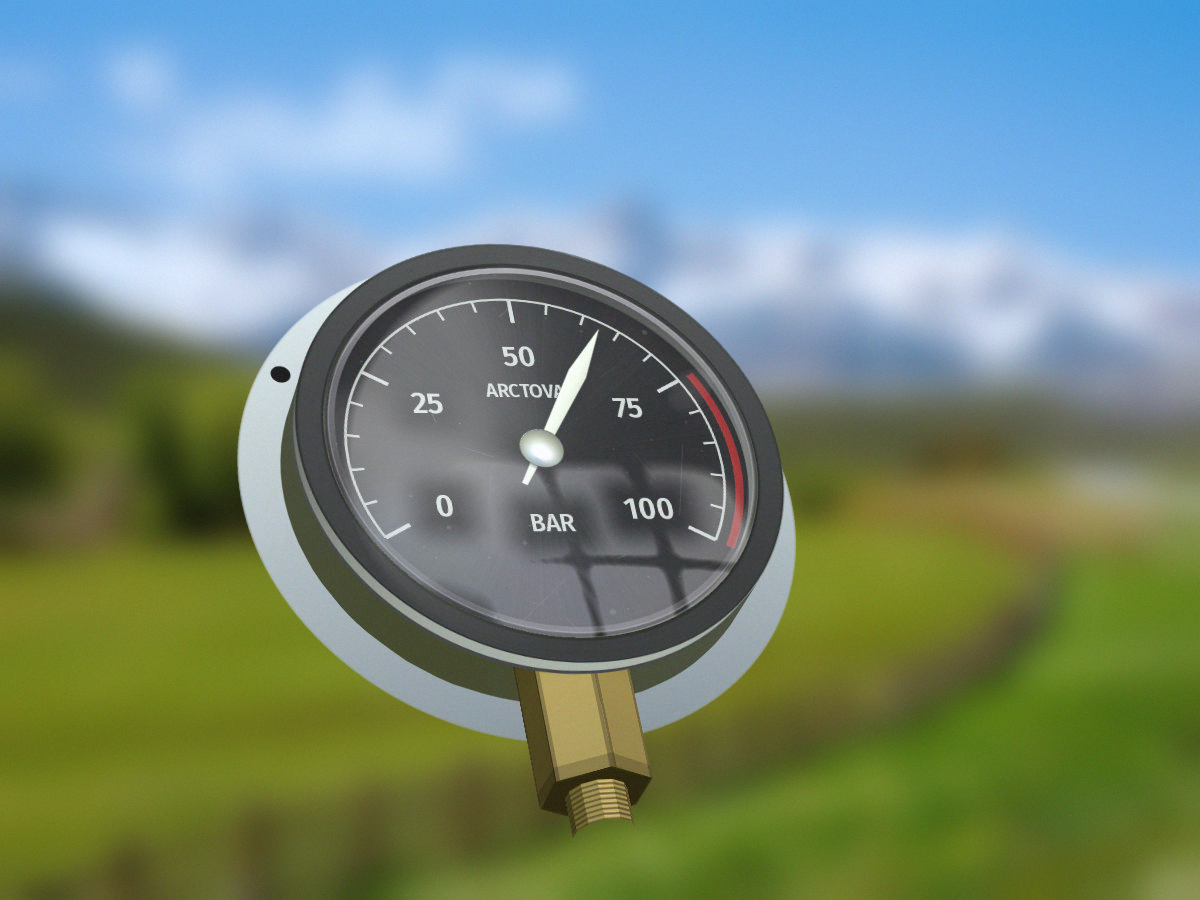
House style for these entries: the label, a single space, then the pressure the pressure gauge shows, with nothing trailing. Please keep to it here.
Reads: 62.5 bar
